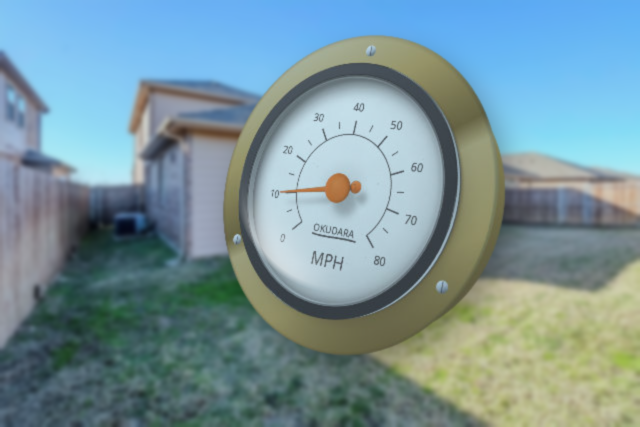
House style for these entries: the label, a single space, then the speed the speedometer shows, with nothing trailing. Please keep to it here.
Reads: 10 mph
